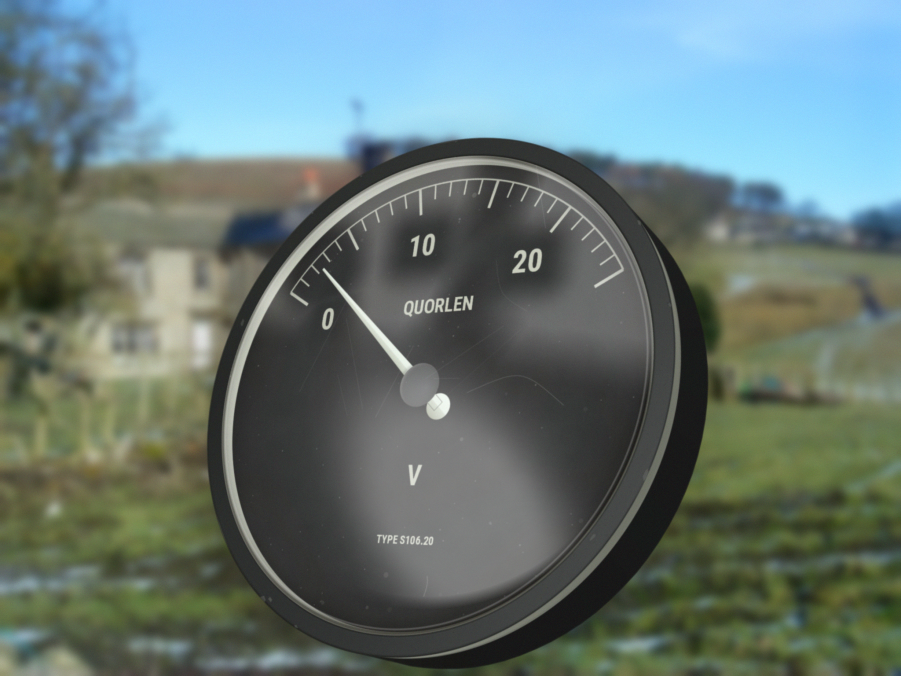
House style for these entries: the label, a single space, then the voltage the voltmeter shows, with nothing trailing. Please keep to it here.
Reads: 2.5 V
